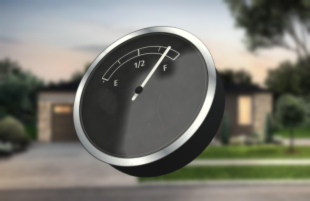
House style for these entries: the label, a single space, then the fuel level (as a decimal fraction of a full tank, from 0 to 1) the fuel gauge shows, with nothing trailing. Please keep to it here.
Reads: 0.875
